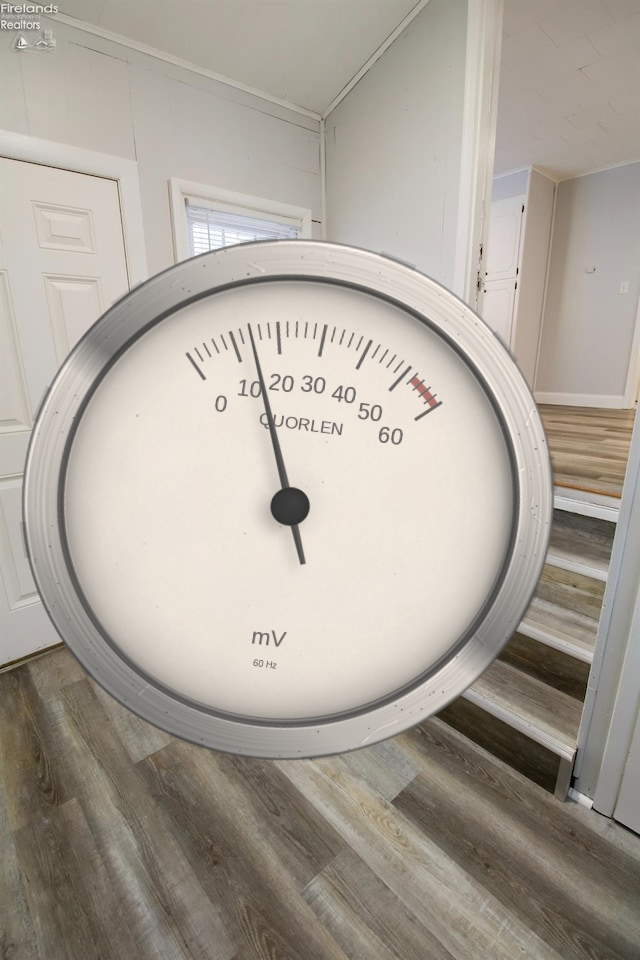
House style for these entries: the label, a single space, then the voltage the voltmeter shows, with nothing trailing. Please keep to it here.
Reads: 14 mV
